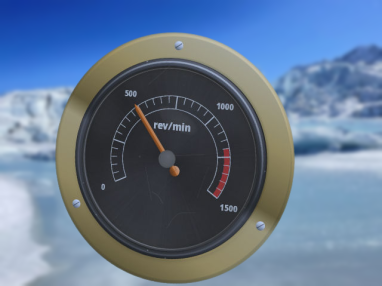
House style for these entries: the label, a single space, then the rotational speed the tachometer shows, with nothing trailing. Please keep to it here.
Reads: 500 rpm
